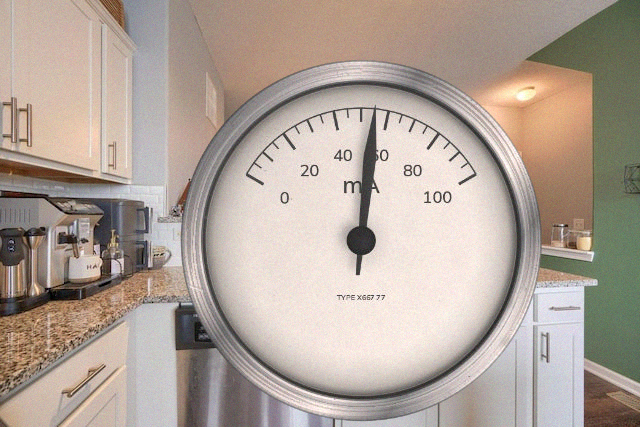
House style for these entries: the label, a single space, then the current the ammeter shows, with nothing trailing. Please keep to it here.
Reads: 55 mA
